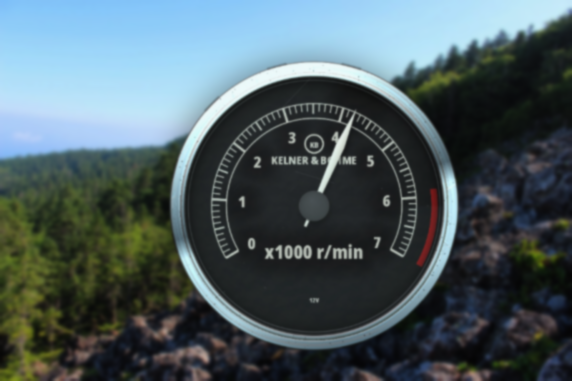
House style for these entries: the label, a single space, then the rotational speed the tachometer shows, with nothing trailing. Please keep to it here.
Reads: 4200 rpm
